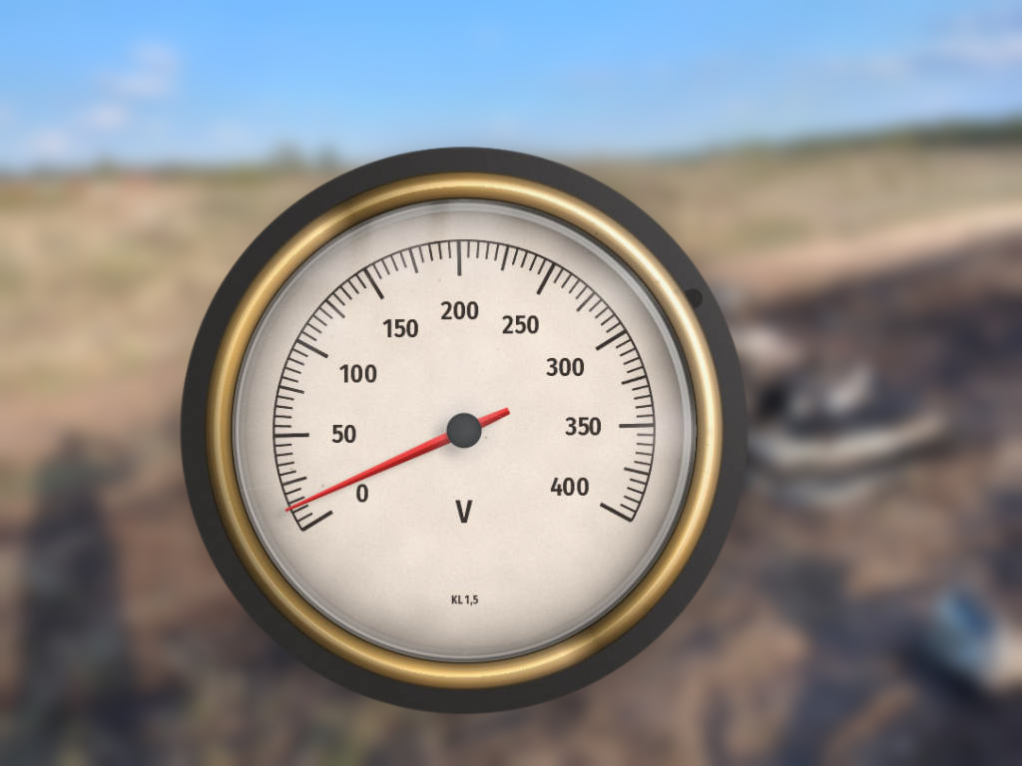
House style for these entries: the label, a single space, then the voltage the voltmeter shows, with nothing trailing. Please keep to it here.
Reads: 12.5 V
